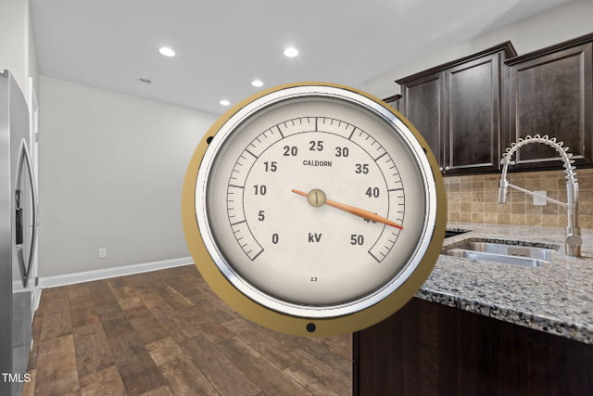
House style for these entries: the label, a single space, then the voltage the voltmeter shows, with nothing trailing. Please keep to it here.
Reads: 45 kV
